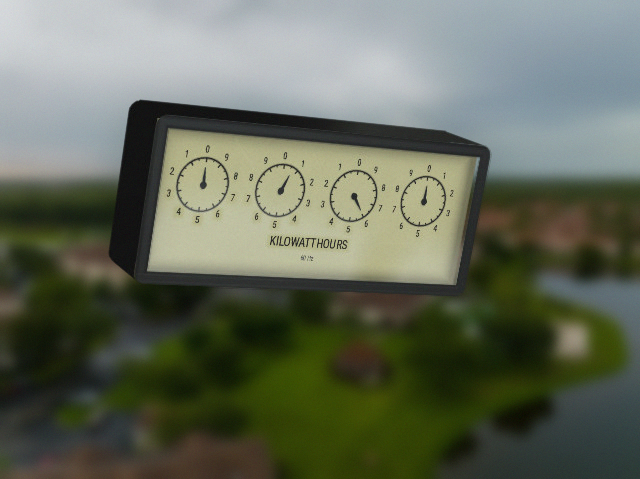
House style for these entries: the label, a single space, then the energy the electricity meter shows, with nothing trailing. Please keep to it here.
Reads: 60 kWh
